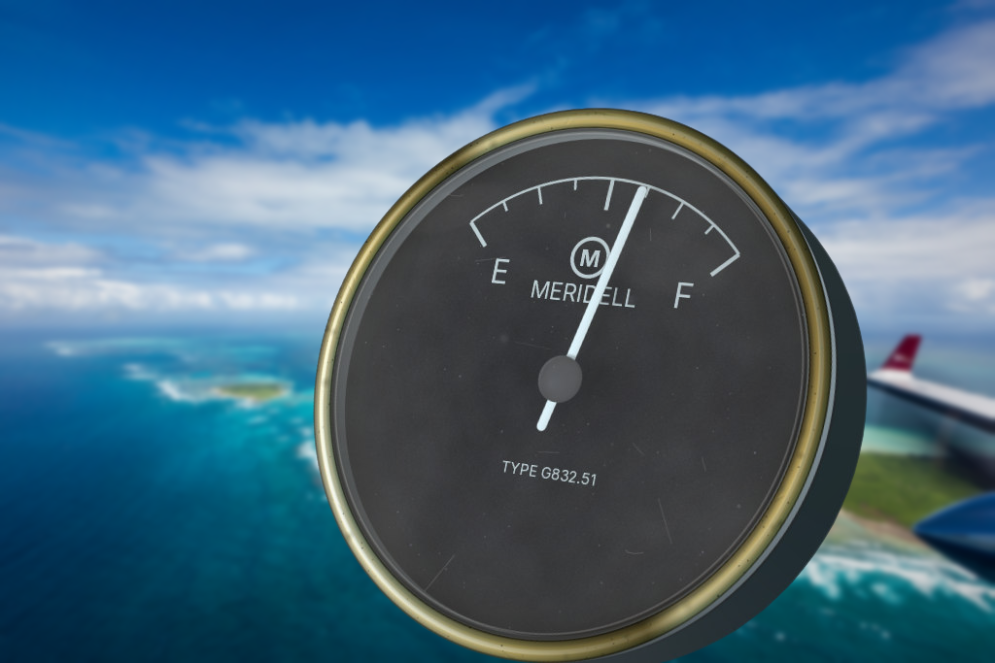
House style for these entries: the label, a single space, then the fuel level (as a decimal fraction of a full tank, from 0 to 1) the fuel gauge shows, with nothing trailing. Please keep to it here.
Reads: 0.625
